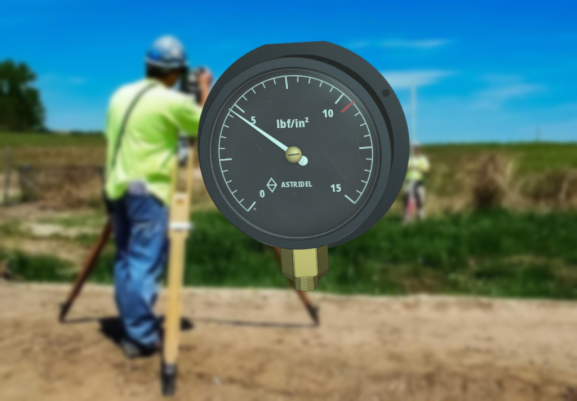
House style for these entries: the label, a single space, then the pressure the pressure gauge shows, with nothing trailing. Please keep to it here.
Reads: 4.75 psi
